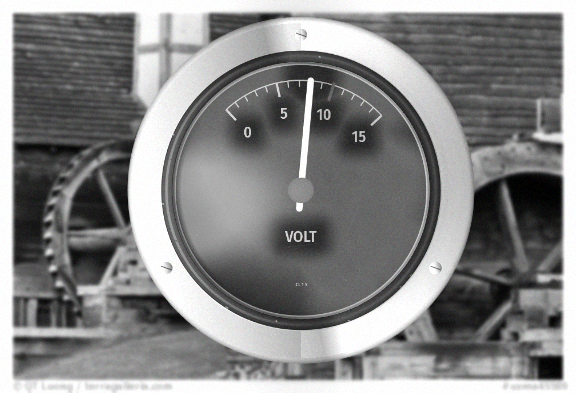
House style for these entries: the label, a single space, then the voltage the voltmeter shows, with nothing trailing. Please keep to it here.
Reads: 8 V
